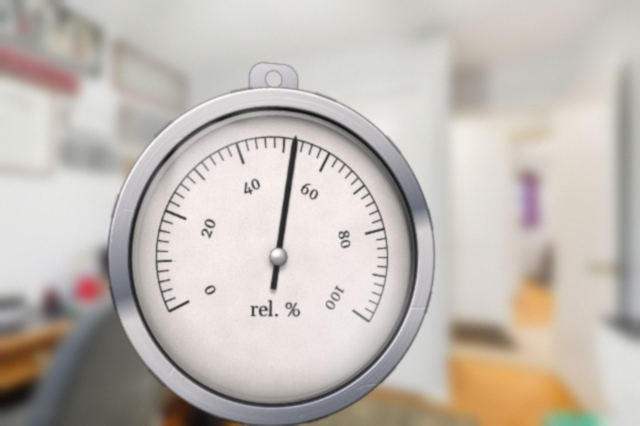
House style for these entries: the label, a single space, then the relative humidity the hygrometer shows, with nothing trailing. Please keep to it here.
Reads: 52 %
